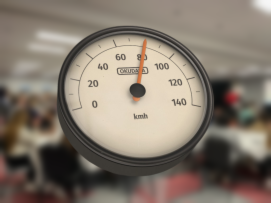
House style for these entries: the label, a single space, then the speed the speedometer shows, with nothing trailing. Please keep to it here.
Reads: 80 km/h
